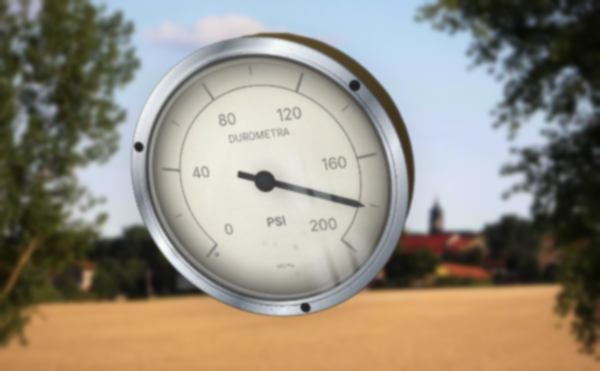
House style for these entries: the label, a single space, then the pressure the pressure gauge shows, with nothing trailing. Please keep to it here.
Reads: 180 psi
